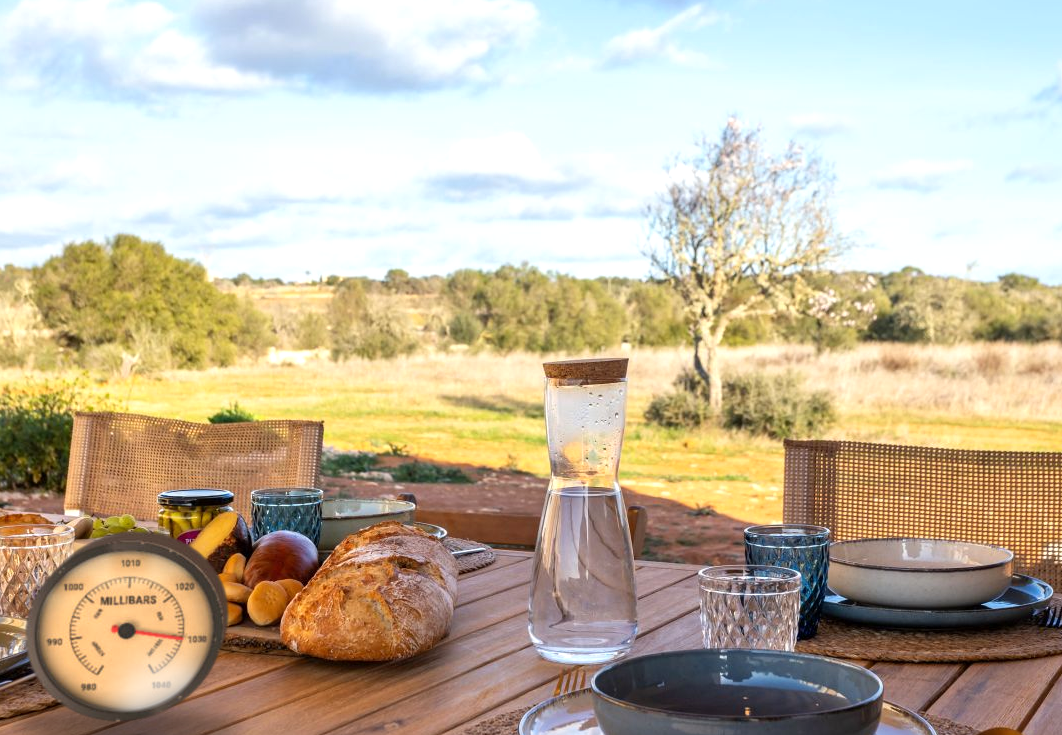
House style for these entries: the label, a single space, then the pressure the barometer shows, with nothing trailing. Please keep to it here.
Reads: 1030 mbar
